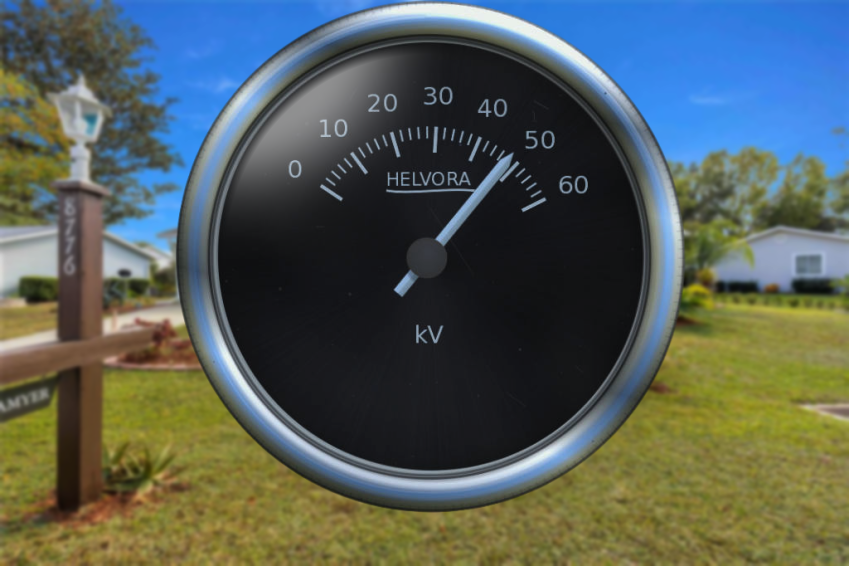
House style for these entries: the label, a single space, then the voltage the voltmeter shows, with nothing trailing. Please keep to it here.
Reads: 48 kV
